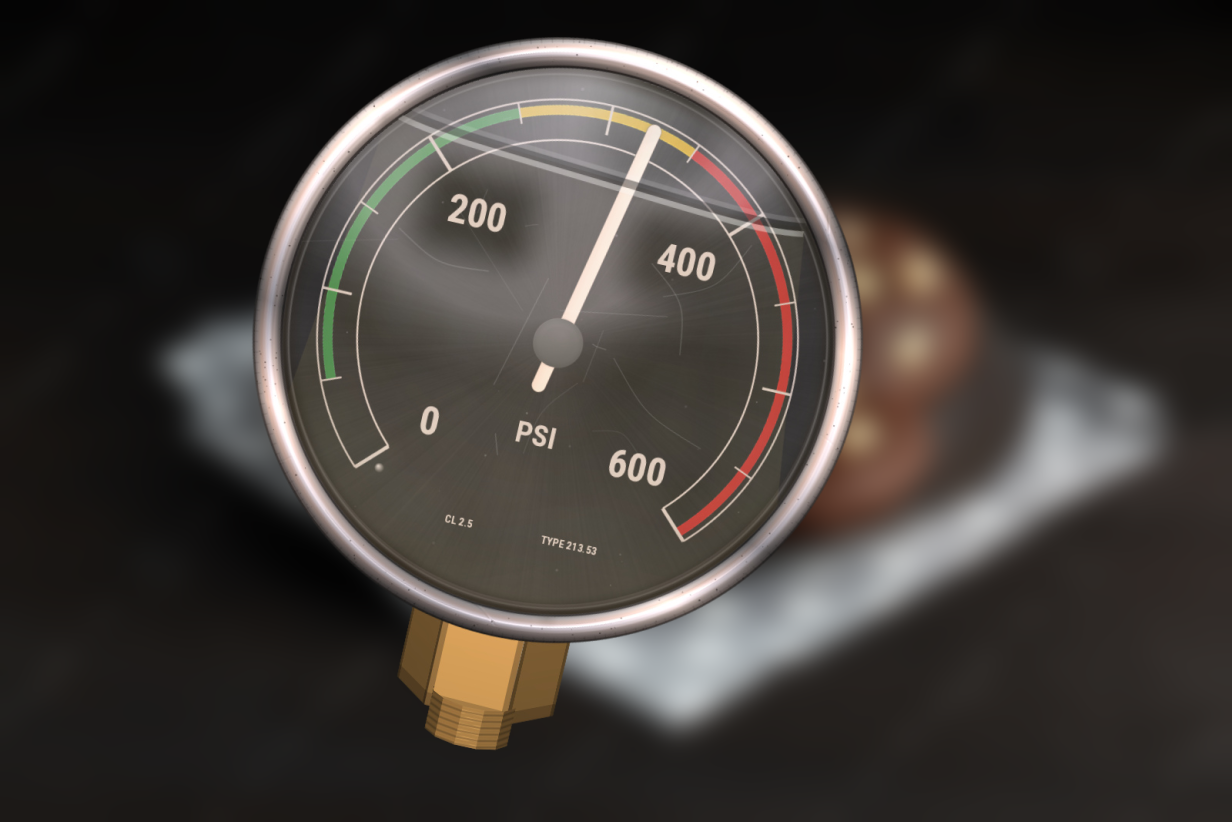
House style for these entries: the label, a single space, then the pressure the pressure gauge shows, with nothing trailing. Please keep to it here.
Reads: 325 psi
